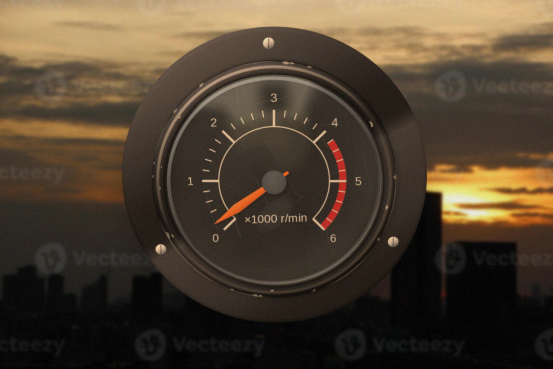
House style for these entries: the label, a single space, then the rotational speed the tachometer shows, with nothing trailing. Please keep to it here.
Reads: 200 rpm
